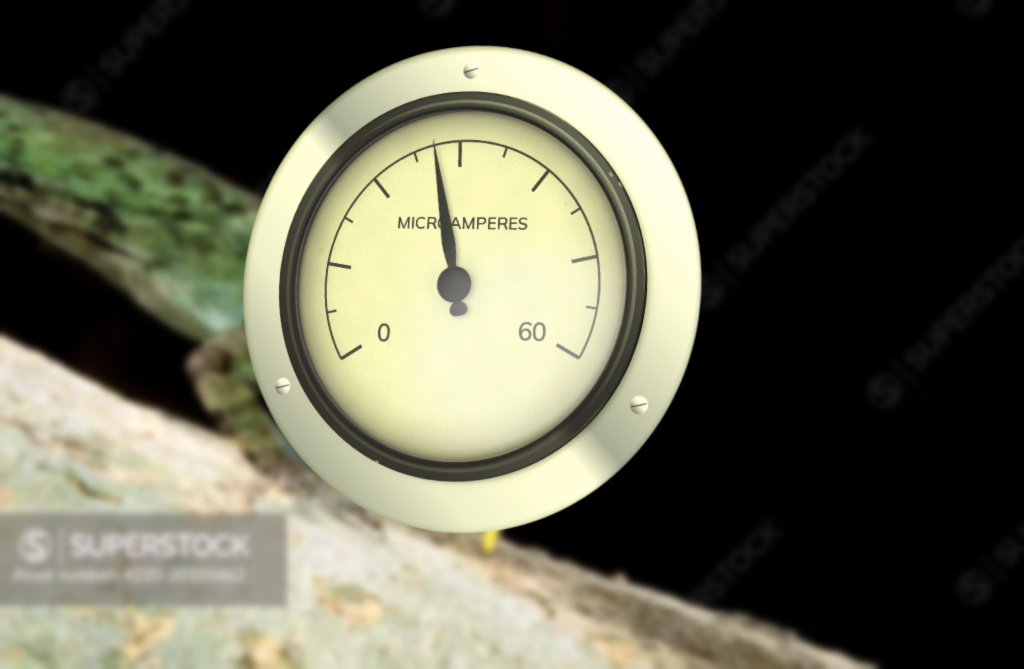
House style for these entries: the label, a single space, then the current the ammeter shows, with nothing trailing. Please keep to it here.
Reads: 27.5 µA
